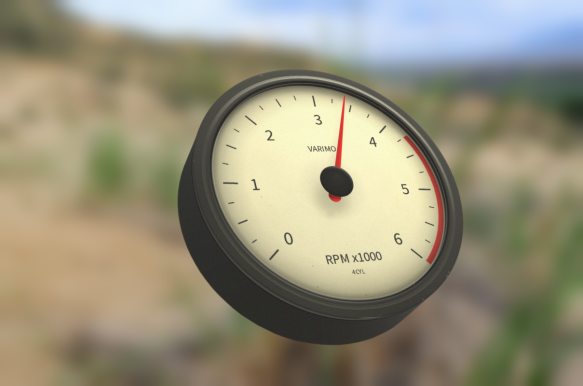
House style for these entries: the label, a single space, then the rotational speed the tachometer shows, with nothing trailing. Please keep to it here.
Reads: 3375 rpm
